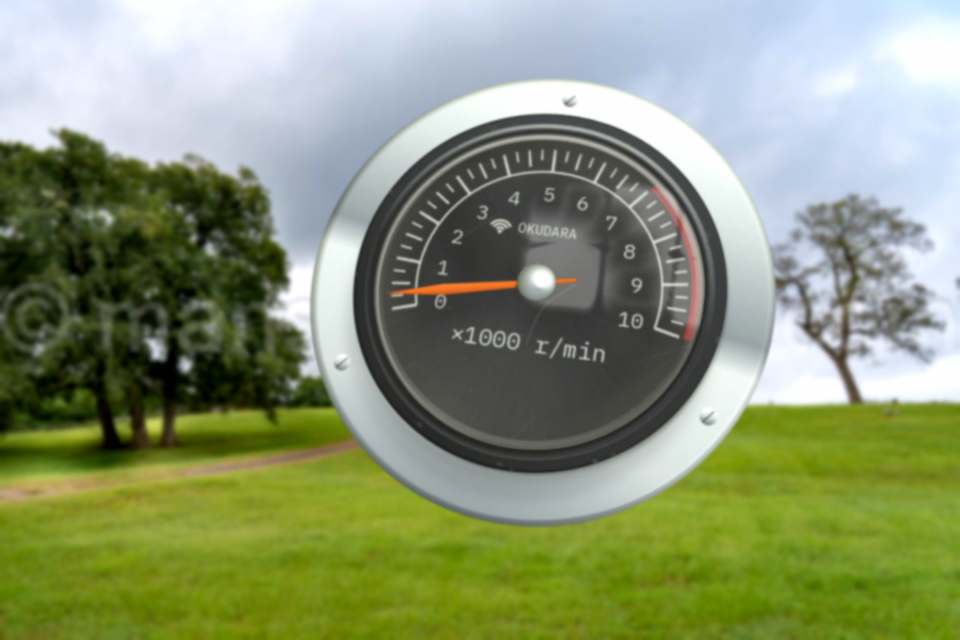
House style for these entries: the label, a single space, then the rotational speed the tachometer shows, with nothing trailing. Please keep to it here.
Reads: 250 rpm
